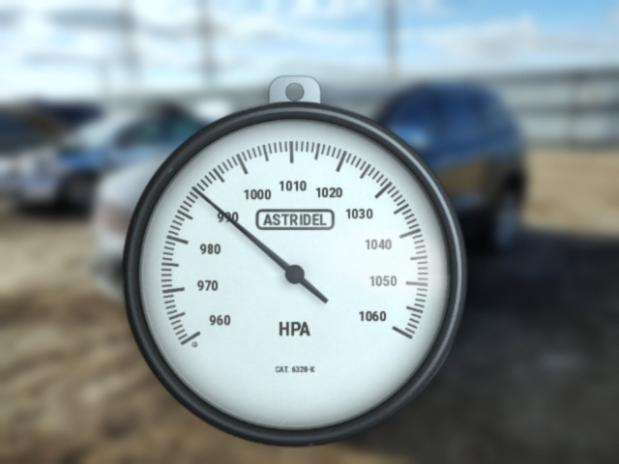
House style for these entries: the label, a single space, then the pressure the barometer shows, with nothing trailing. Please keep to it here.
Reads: 990 hPa
